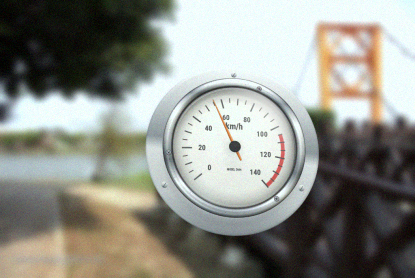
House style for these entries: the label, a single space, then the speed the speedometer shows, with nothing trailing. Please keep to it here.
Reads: 55 km/h
